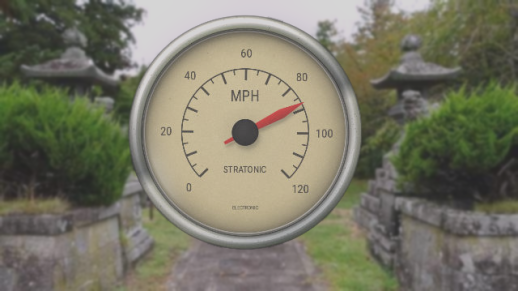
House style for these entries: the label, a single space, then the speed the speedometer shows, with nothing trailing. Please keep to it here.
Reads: 87.5 mph
